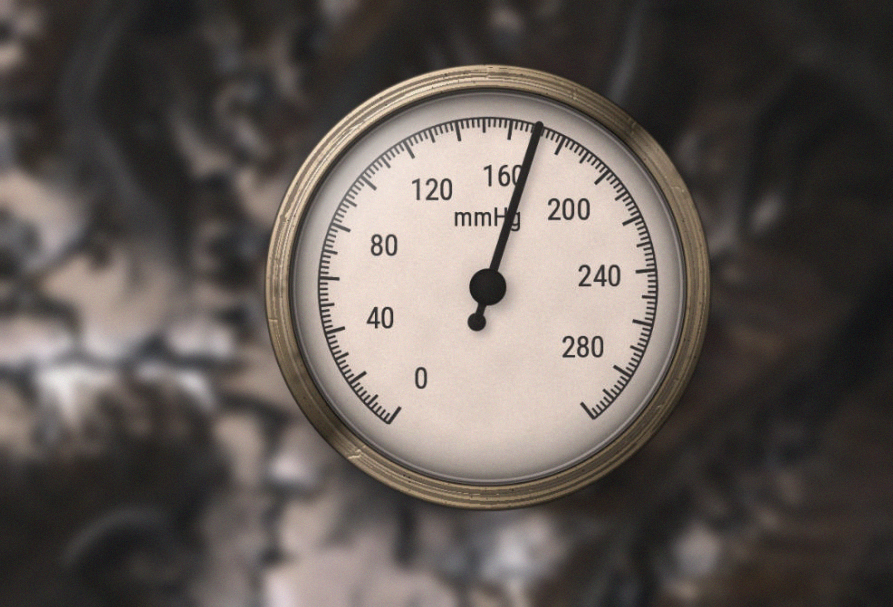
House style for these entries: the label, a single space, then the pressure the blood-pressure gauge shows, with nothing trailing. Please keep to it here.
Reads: 170 mmHg
